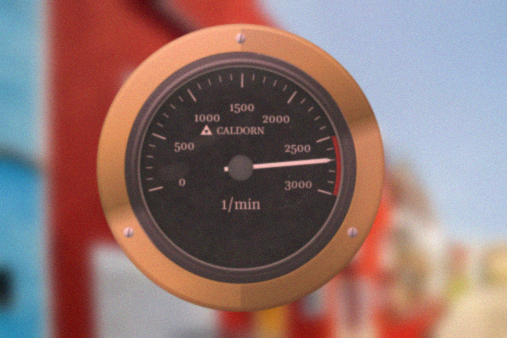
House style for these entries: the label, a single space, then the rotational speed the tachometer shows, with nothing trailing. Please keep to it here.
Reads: 2700 rpm
